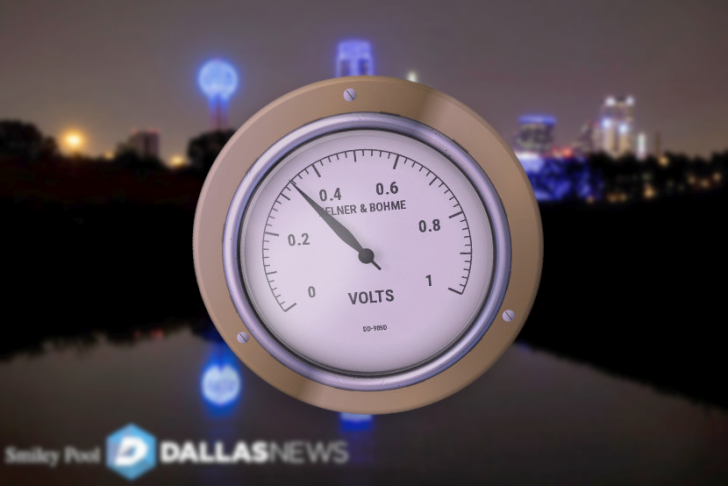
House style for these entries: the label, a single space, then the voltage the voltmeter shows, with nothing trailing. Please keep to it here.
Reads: 0.34 V
